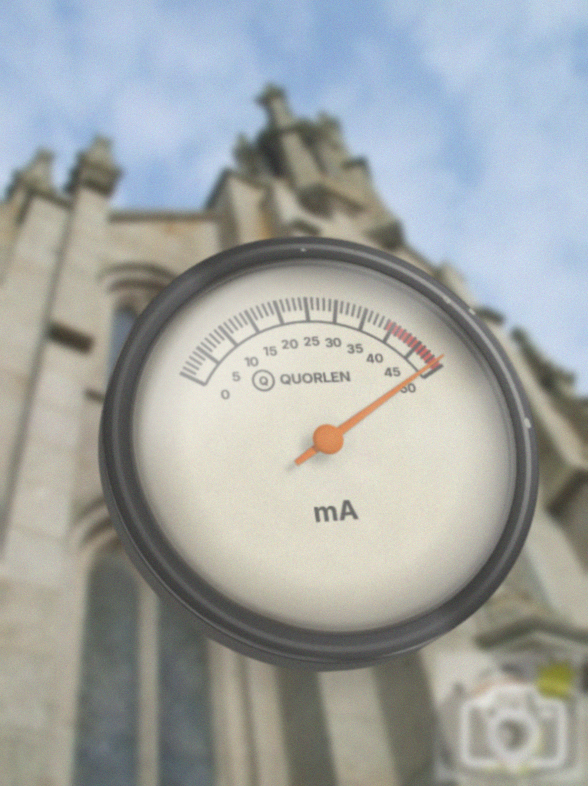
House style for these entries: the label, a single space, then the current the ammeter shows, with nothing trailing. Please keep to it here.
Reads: 49 mA
